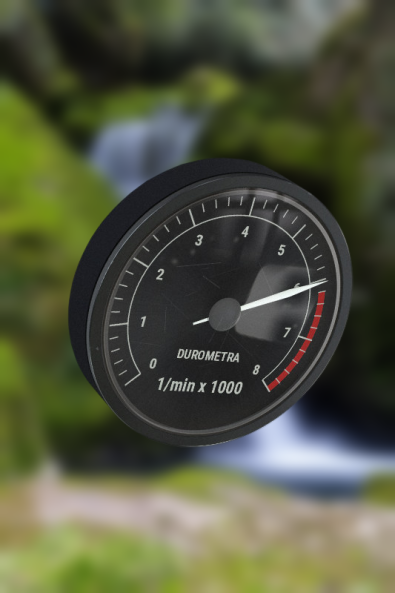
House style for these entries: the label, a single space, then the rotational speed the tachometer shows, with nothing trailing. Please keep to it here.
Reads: 6000 rpm
